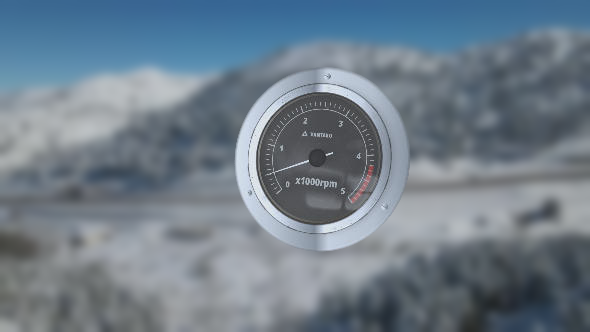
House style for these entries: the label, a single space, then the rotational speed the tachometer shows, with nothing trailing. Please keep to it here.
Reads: 400 rpm
